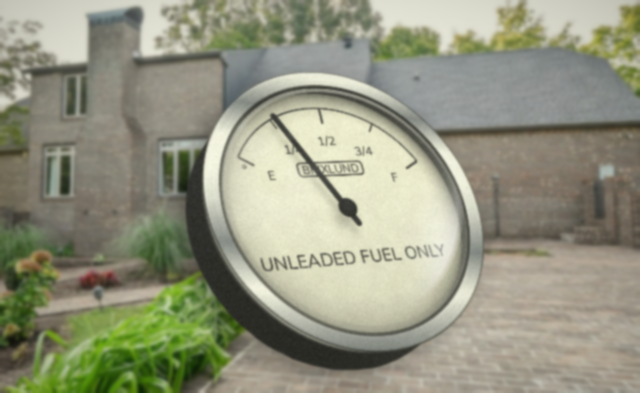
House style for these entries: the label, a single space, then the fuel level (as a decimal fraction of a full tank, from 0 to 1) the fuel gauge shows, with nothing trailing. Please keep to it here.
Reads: 0.25
